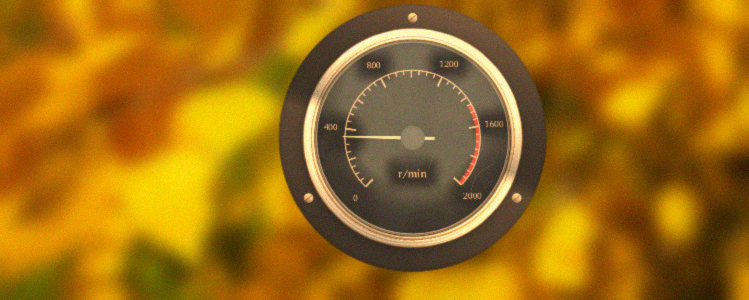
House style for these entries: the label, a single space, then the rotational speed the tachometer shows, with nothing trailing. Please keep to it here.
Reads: 350 rpm
